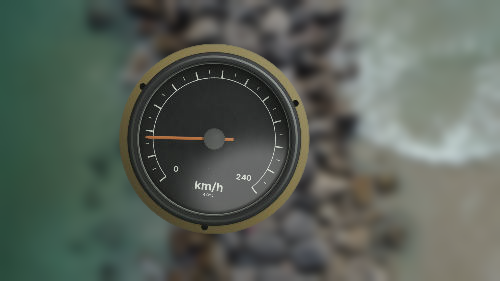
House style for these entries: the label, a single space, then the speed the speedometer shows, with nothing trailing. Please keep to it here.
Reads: 35 km/h
